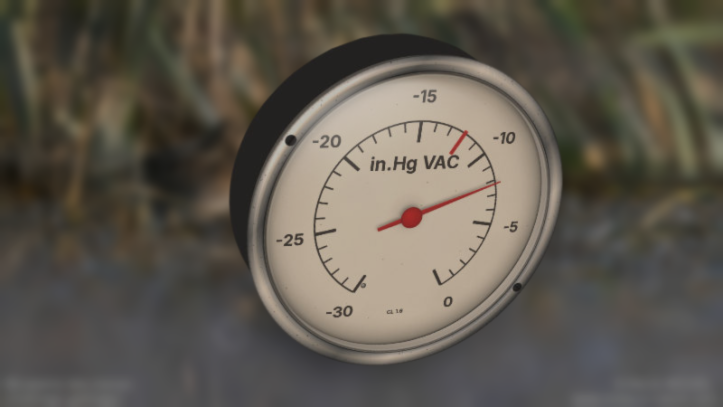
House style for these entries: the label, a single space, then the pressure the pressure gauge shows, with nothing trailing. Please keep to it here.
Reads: -8 inHg
